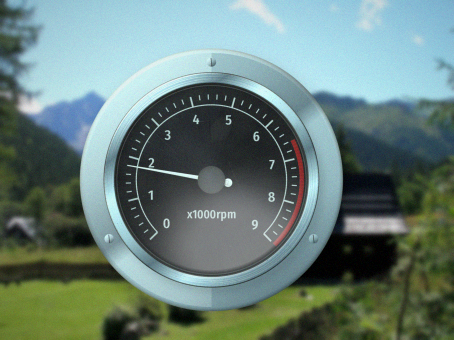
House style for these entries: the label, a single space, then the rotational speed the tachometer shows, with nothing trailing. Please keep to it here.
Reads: 1800 rpm
